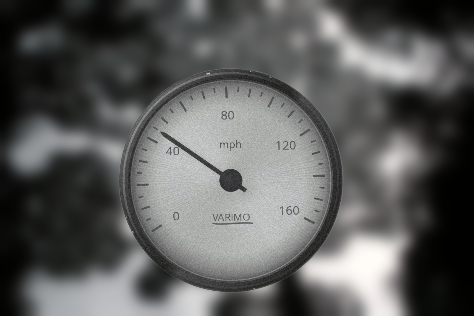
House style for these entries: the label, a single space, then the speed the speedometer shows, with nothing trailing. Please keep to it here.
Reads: 45 mph
